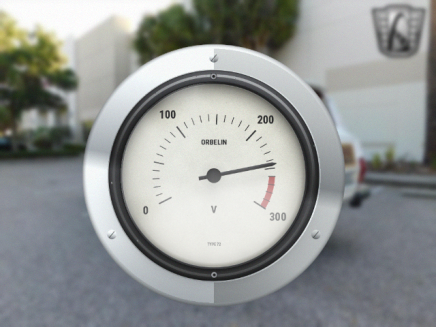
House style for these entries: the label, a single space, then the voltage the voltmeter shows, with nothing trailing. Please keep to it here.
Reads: 245 V
